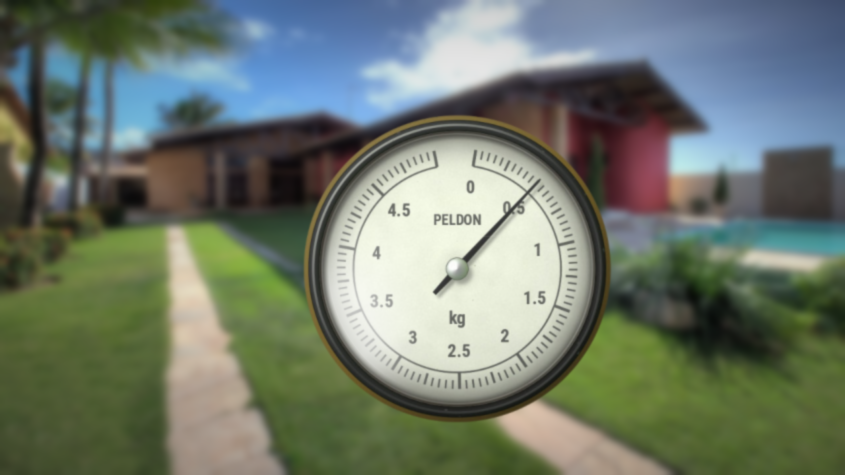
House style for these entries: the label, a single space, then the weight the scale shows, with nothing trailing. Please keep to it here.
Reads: 0.5 kg
